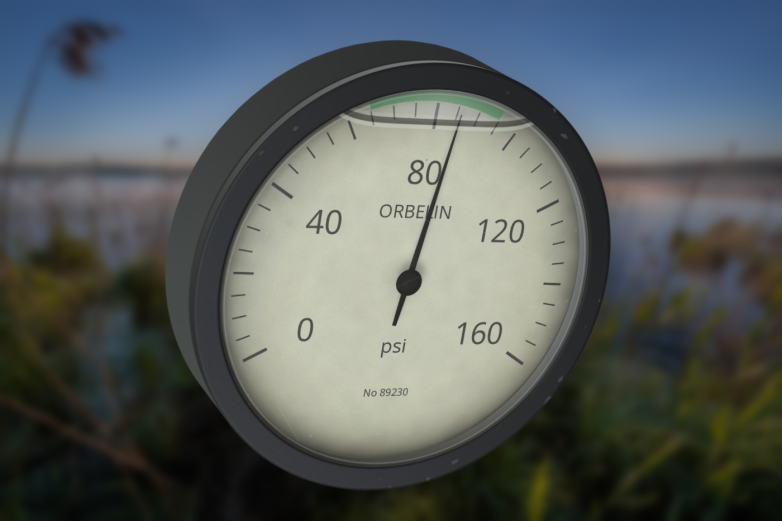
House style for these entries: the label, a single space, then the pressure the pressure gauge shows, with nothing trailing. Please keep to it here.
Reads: 85 psi
